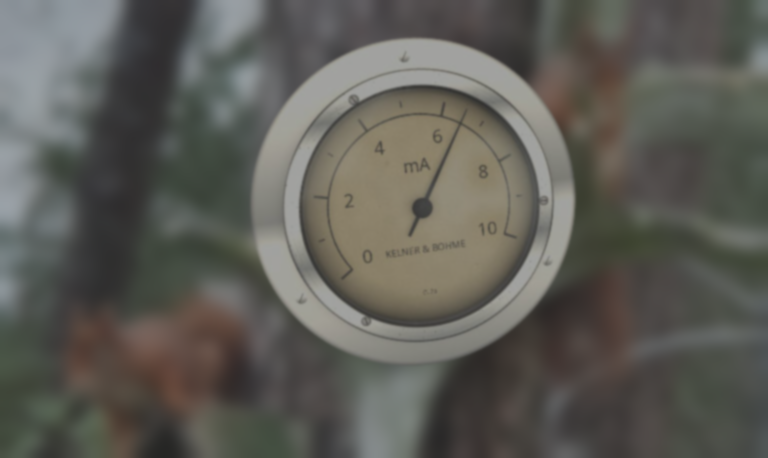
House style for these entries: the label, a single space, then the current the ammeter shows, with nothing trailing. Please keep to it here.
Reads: 6.5 mA
